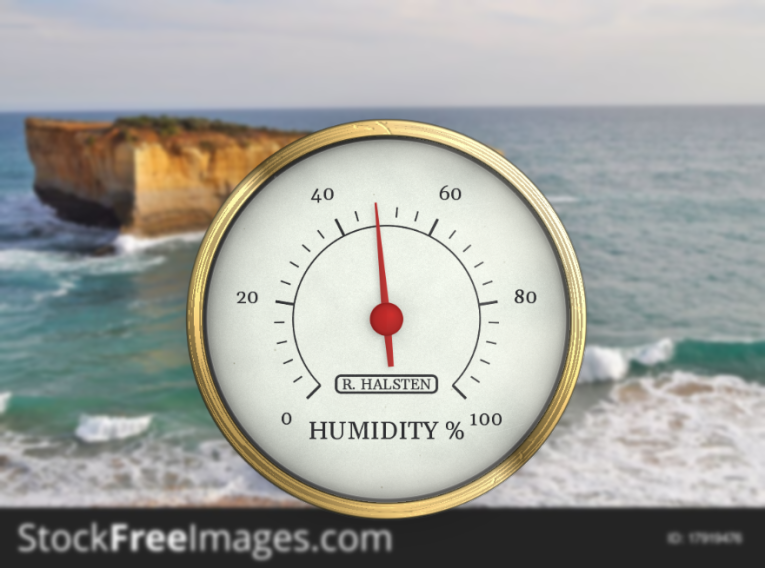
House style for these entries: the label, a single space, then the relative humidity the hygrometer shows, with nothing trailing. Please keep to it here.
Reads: 48 %
